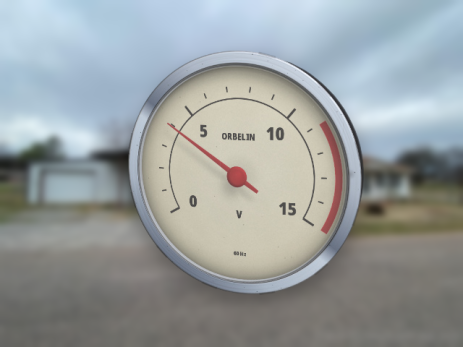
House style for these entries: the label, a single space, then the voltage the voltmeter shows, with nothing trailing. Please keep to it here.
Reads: 4 V
